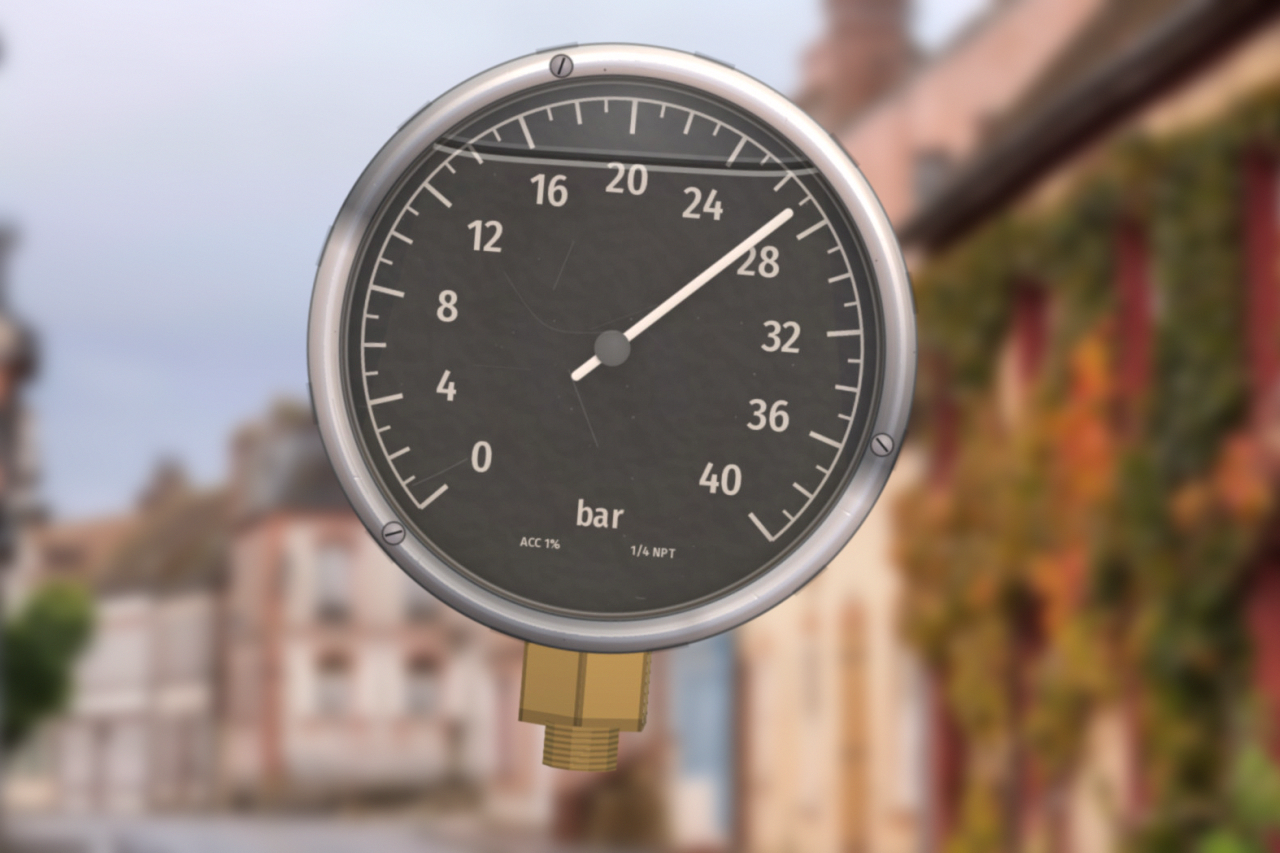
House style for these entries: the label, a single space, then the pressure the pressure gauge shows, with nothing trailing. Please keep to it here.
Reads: 27 bar
